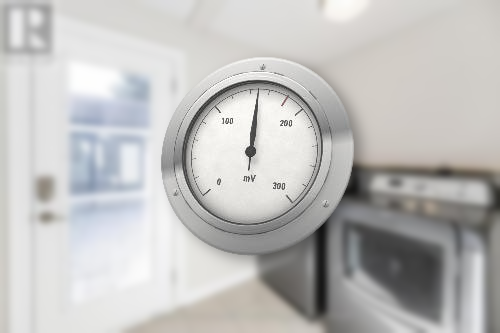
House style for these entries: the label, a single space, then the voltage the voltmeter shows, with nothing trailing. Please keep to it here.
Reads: 150 mV
